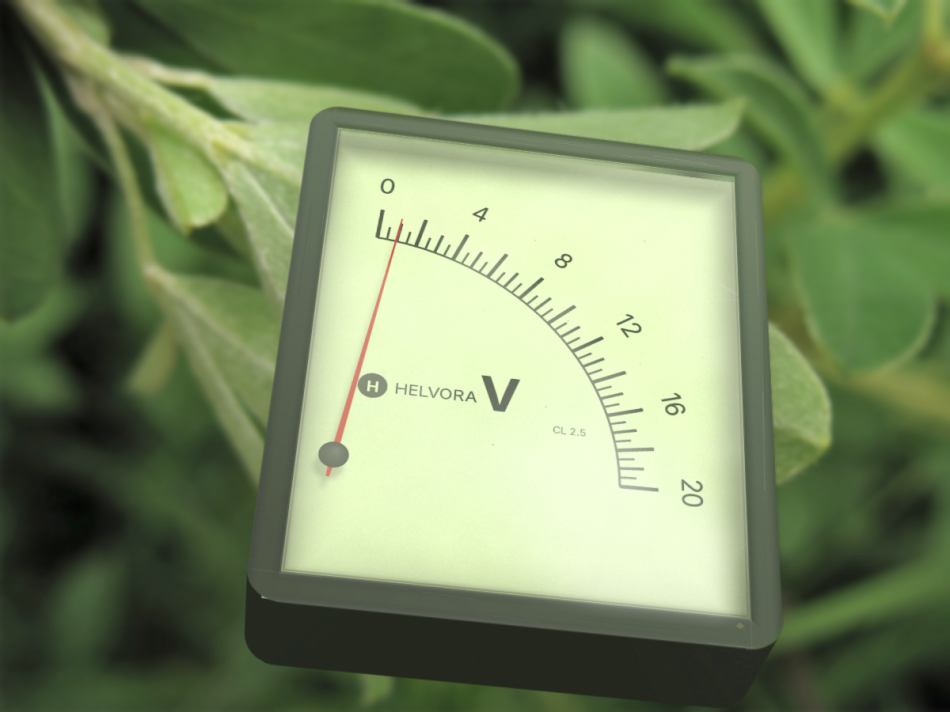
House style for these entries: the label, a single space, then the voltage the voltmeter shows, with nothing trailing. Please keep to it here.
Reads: 1 V
